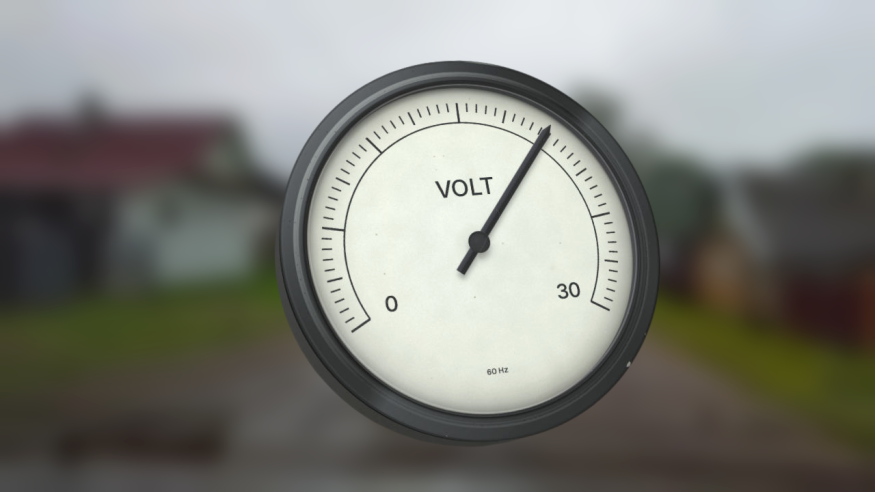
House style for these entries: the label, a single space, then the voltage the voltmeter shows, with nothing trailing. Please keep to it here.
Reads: 19.75 V
